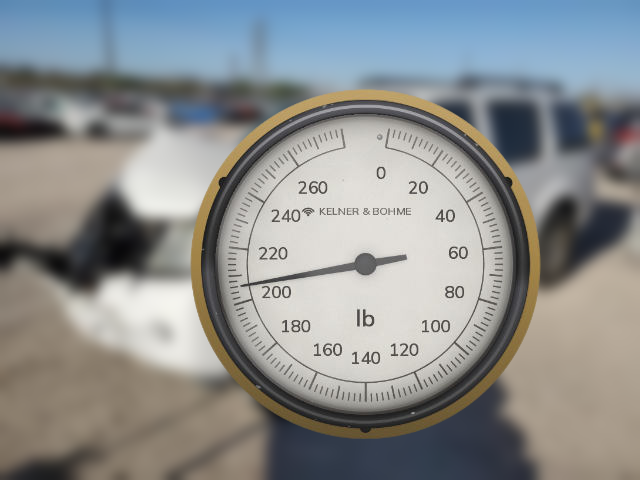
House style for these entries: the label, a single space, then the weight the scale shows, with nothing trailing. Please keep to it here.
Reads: 206 lb
